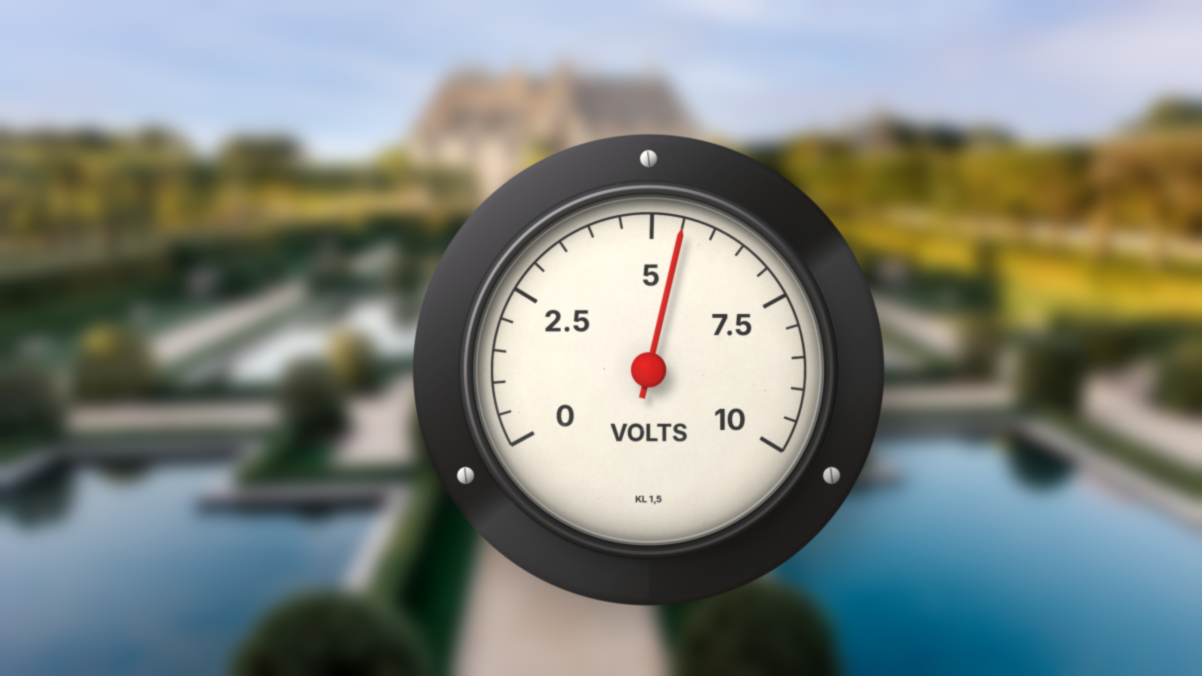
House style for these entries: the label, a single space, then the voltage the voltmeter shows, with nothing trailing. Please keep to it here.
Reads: 5.5 V
